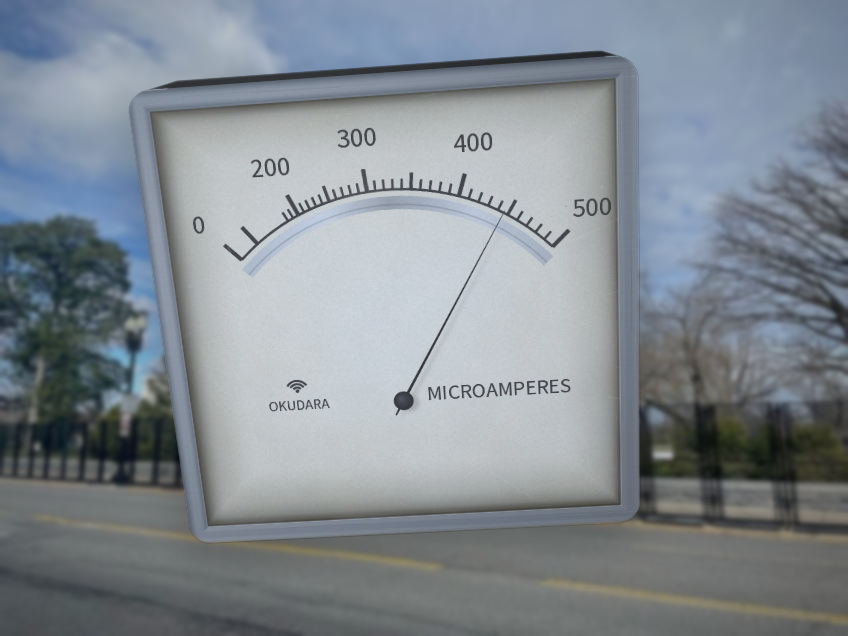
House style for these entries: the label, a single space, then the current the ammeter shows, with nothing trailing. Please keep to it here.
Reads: 445 µA
